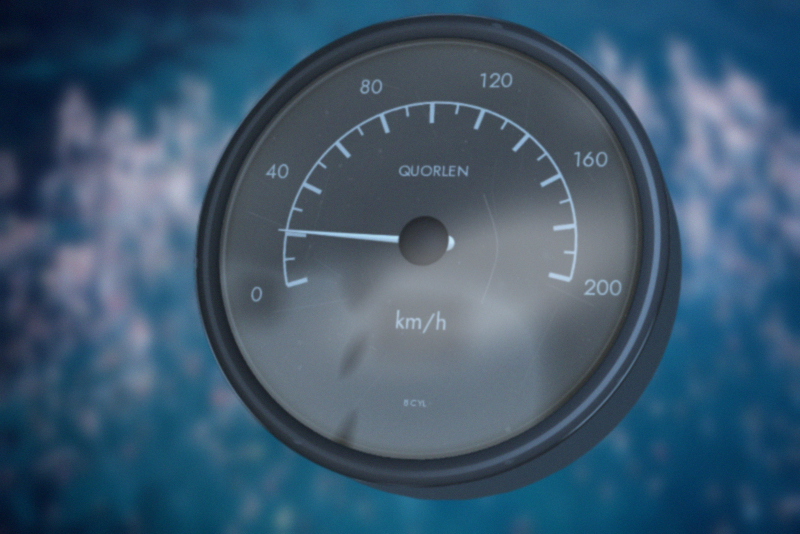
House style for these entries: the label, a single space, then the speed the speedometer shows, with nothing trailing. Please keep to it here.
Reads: 20 km/h
